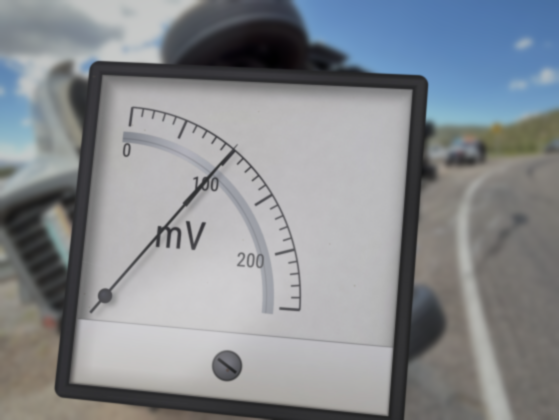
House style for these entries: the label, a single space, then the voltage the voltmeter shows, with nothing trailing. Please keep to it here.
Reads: 100 mV
